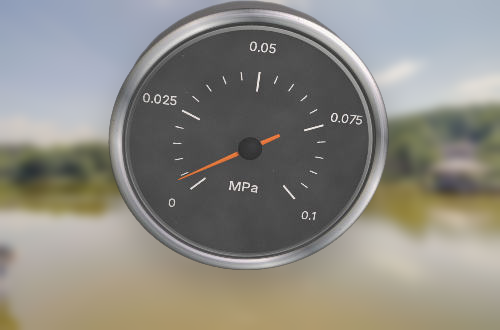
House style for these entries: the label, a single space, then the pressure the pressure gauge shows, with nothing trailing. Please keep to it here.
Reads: 0.005 MPa
